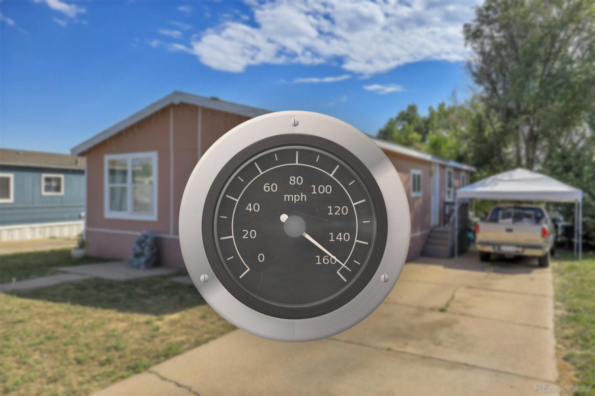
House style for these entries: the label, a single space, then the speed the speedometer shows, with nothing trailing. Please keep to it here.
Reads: 155 mph
